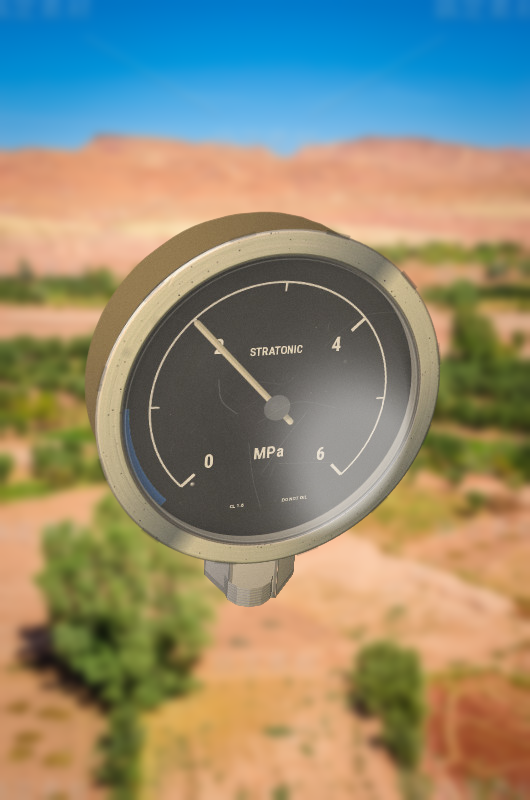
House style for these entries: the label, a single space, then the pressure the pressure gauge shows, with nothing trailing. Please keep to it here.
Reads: 2 MPa
